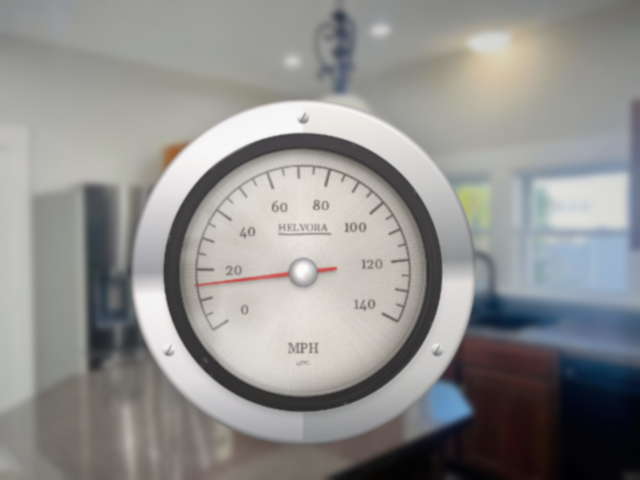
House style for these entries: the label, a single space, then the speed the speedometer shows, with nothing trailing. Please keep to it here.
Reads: 15 mph
